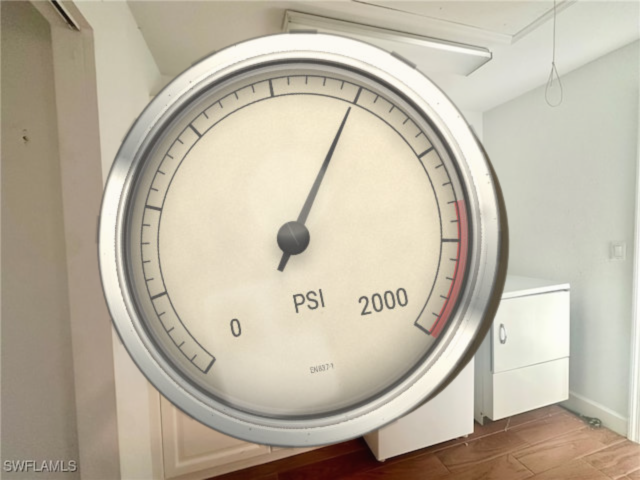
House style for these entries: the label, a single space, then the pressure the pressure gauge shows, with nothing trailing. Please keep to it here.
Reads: 1250 psi
